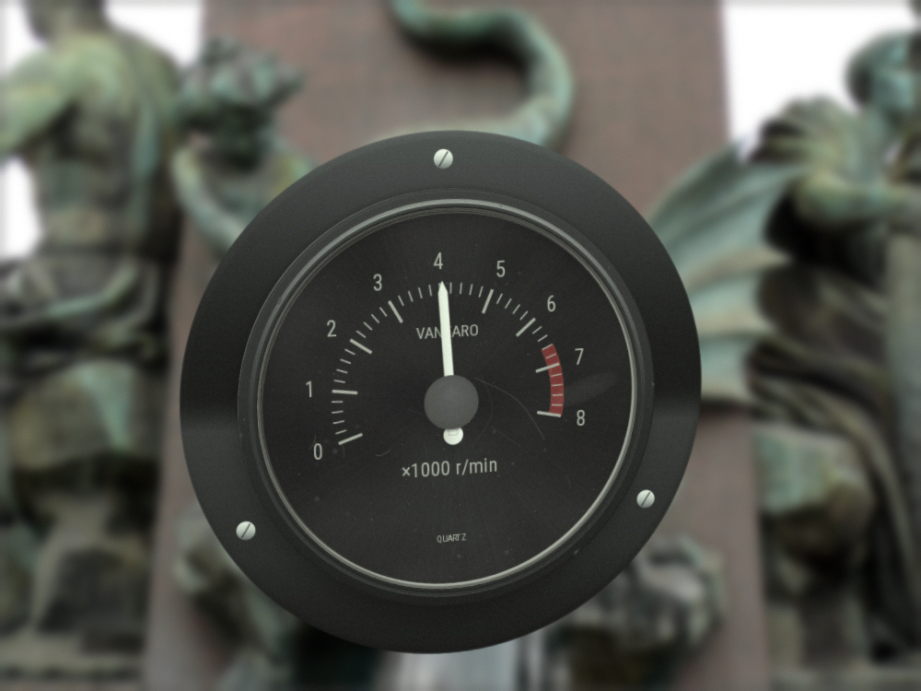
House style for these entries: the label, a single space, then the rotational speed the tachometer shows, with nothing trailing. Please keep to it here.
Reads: 4000 rpm
